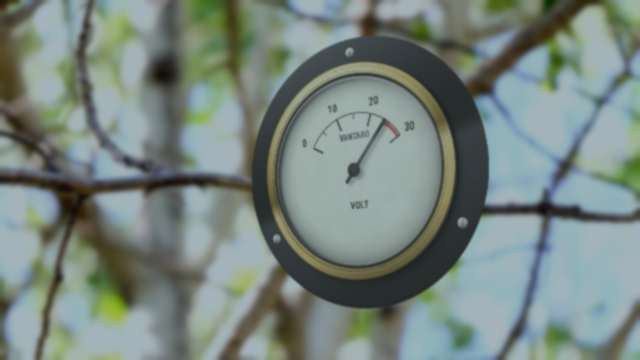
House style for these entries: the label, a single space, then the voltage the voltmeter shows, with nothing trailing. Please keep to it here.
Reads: 25 V
